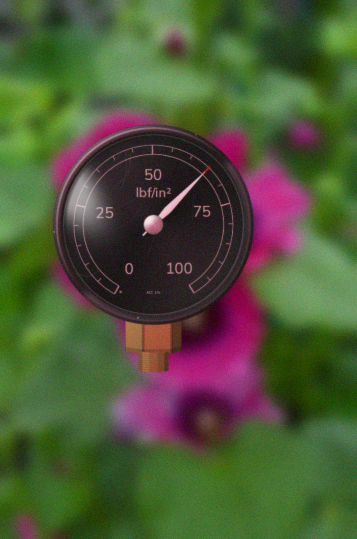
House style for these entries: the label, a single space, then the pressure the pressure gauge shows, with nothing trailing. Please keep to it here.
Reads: 65 psi
